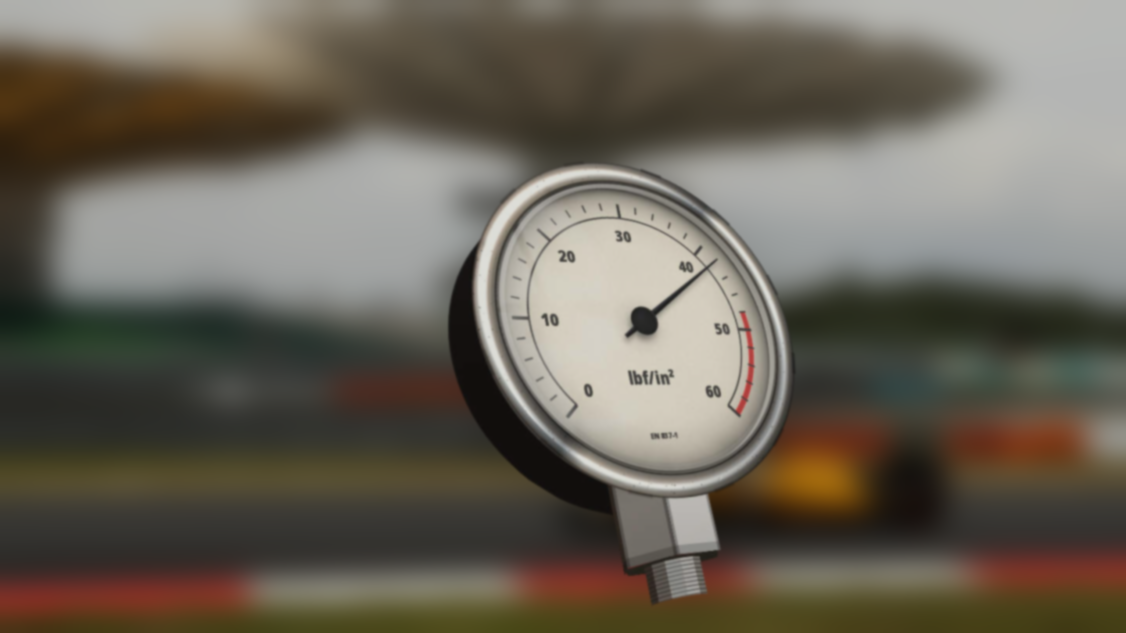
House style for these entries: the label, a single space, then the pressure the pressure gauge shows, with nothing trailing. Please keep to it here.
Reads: 42 psi
